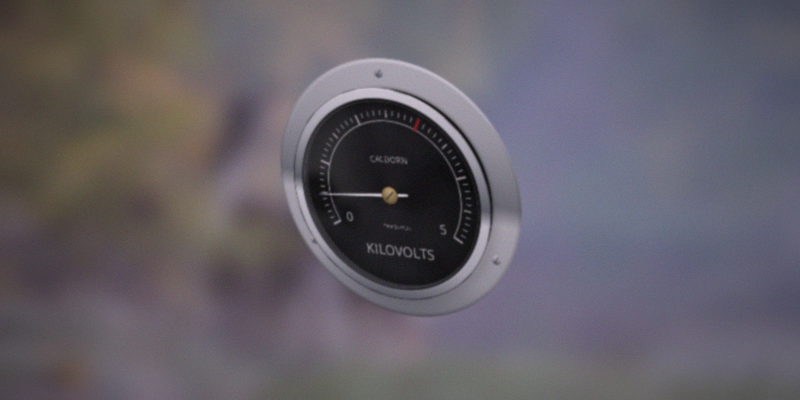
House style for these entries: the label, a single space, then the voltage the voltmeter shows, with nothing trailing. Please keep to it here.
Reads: 0.5 kV
